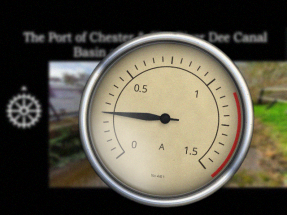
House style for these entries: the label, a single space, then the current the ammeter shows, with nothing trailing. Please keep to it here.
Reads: 0.25 A
